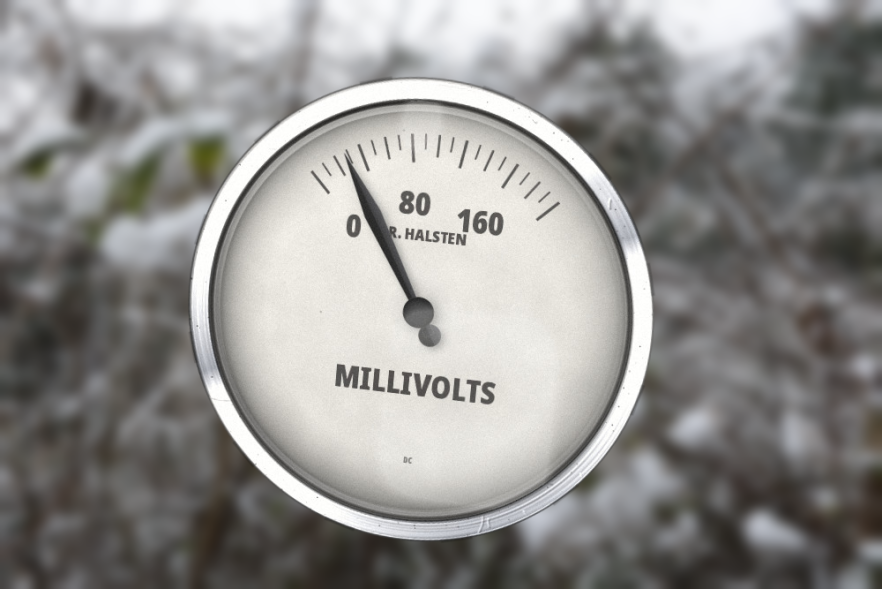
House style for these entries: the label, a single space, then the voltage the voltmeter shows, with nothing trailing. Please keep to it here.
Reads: 30 mV
